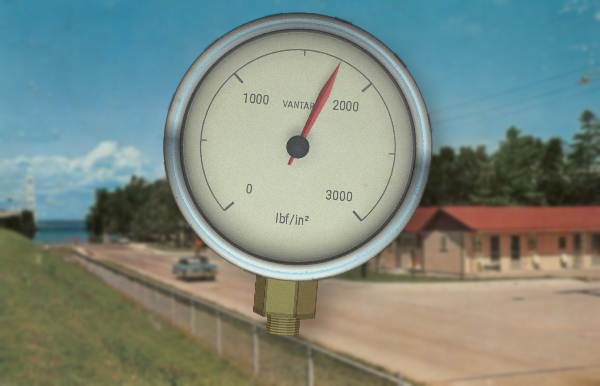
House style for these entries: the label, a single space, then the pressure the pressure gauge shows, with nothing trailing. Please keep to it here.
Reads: 1750 psi
